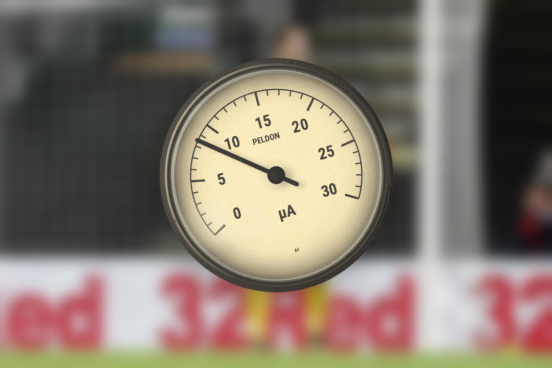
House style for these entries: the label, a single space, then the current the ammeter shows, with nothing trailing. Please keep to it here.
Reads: 8.5 µA
